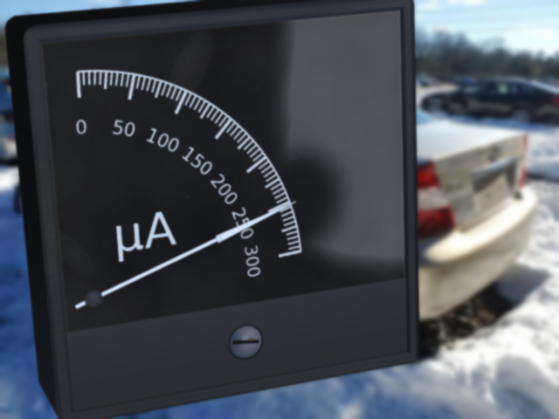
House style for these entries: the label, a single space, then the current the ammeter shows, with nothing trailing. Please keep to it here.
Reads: 250 µA
